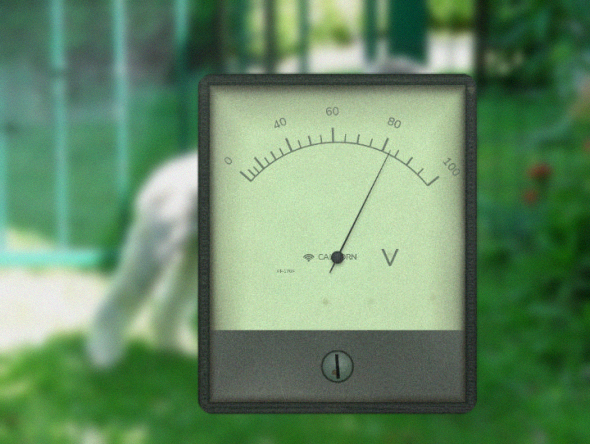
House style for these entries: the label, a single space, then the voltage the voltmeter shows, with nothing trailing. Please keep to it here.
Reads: 82.5 V
